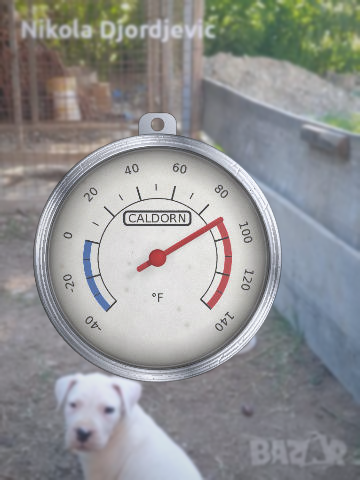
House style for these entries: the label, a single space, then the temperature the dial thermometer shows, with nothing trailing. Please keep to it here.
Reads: 90 °F
